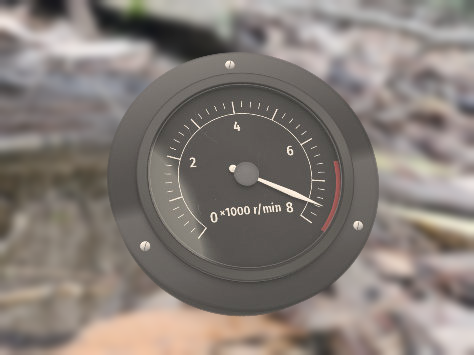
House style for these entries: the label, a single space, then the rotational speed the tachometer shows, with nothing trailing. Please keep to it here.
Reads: 7600 rpm
